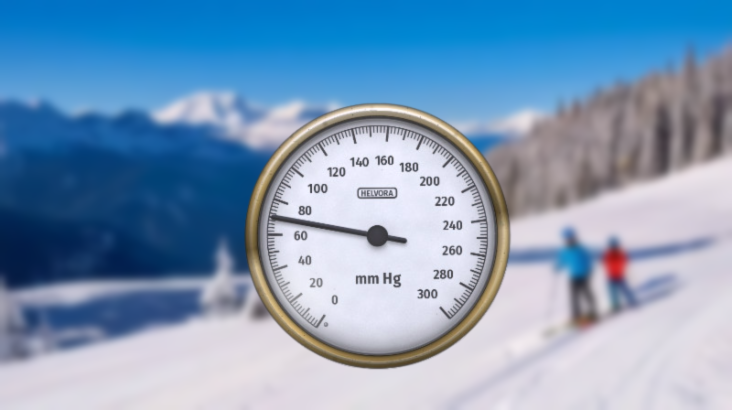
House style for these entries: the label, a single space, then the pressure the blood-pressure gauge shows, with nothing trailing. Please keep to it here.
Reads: 70 mmHg
